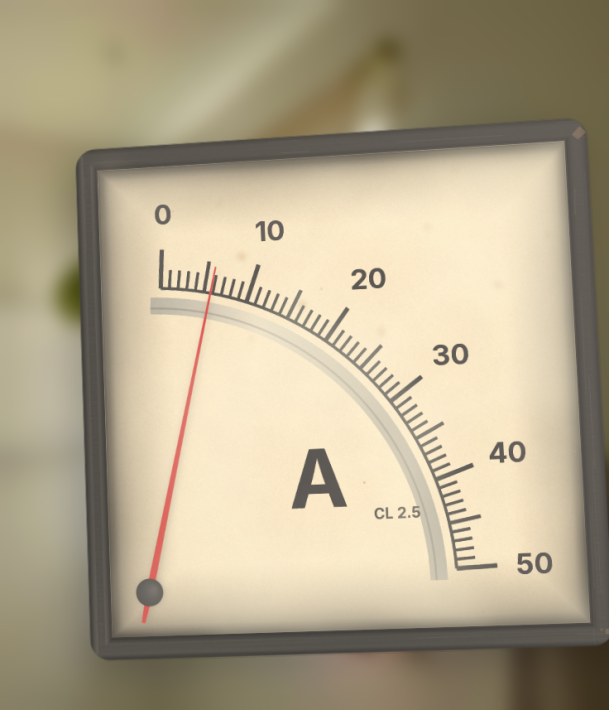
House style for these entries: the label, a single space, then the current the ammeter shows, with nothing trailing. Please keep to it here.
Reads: 6 A
